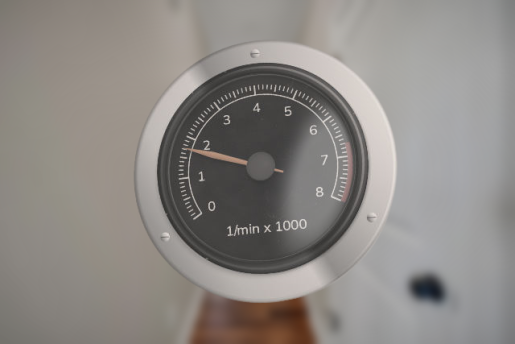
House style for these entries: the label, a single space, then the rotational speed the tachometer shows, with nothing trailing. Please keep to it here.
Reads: 1700 rpm
